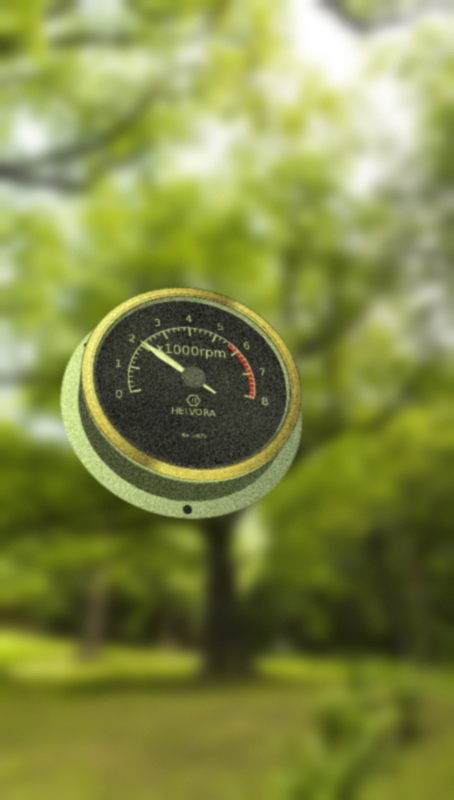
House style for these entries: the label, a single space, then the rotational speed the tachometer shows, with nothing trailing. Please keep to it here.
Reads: 2000 rpm
